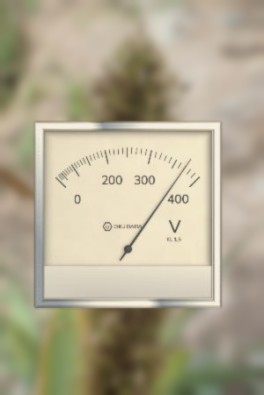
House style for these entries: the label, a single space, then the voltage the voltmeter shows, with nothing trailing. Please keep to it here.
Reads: 370 V
